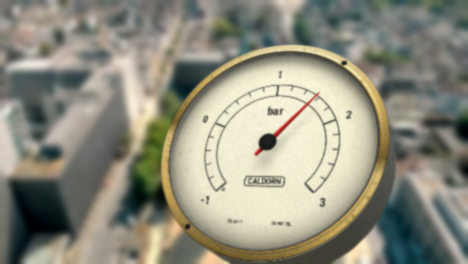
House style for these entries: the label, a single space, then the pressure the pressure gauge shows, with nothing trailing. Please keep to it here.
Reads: 1.6 bar
